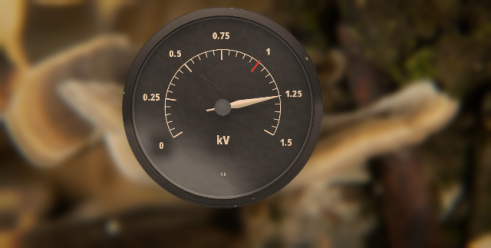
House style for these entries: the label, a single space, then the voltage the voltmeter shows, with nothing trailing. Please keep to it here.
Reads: 1.25 kV
